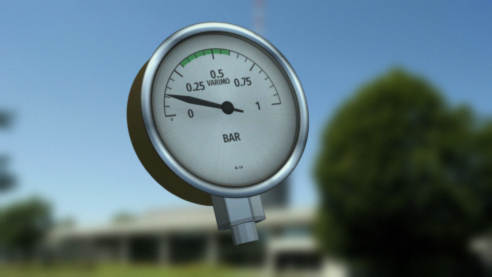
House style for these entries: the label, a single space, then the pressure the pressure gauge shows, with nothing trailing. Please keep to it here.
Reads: 0.1 bar
